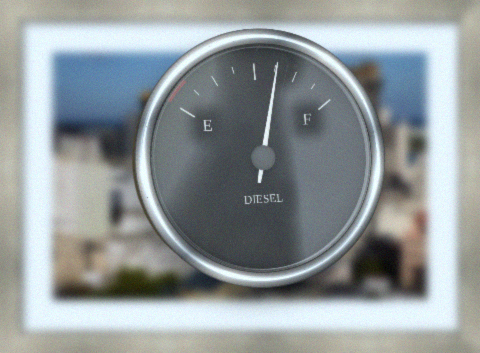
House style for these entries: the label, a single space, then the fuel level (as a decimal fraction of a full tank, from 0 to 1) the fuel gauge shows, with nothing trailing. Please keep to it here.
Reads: 0.625
